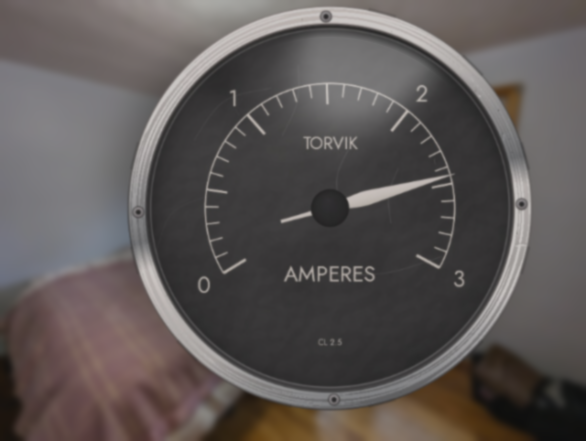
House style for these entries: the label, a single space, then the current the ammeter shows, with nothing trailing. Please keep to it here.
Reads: 2.45 A
